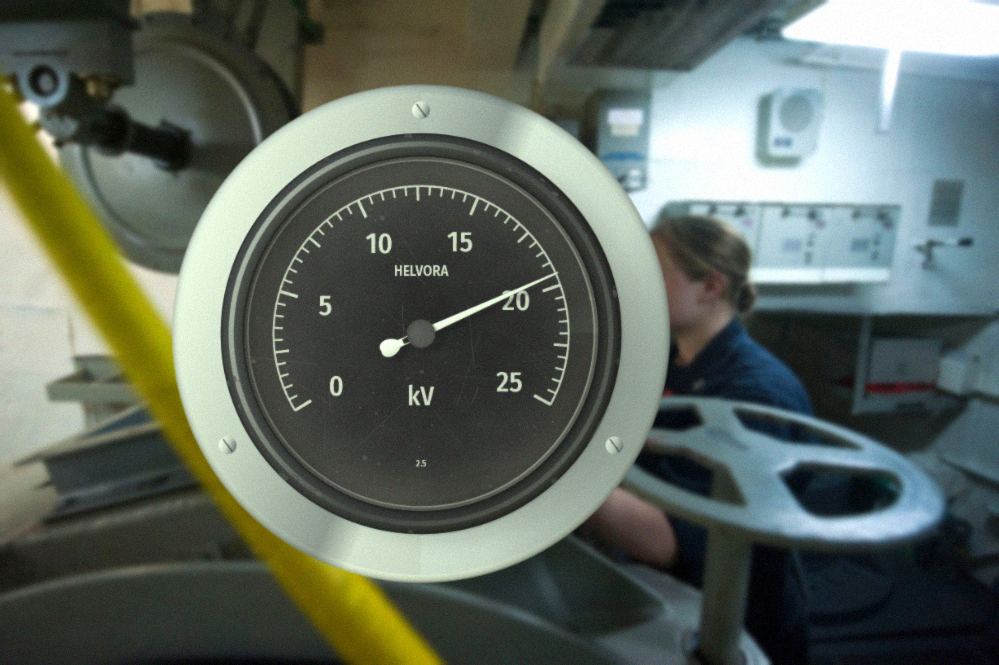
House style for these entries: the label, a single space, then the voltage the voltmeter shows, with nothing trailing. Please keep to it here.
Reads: 19.5 kV
